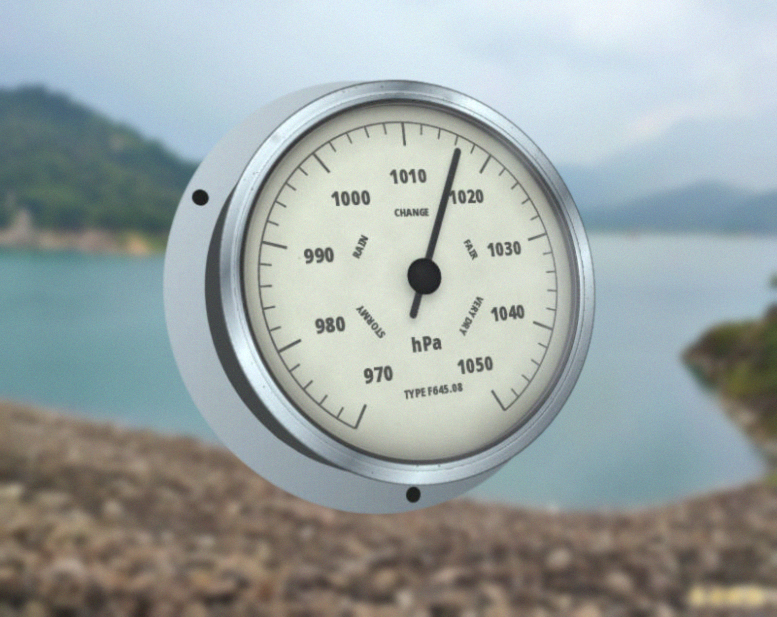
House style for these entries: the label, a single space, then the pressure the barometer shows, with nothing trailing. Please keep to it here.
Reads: 1016 hPa
